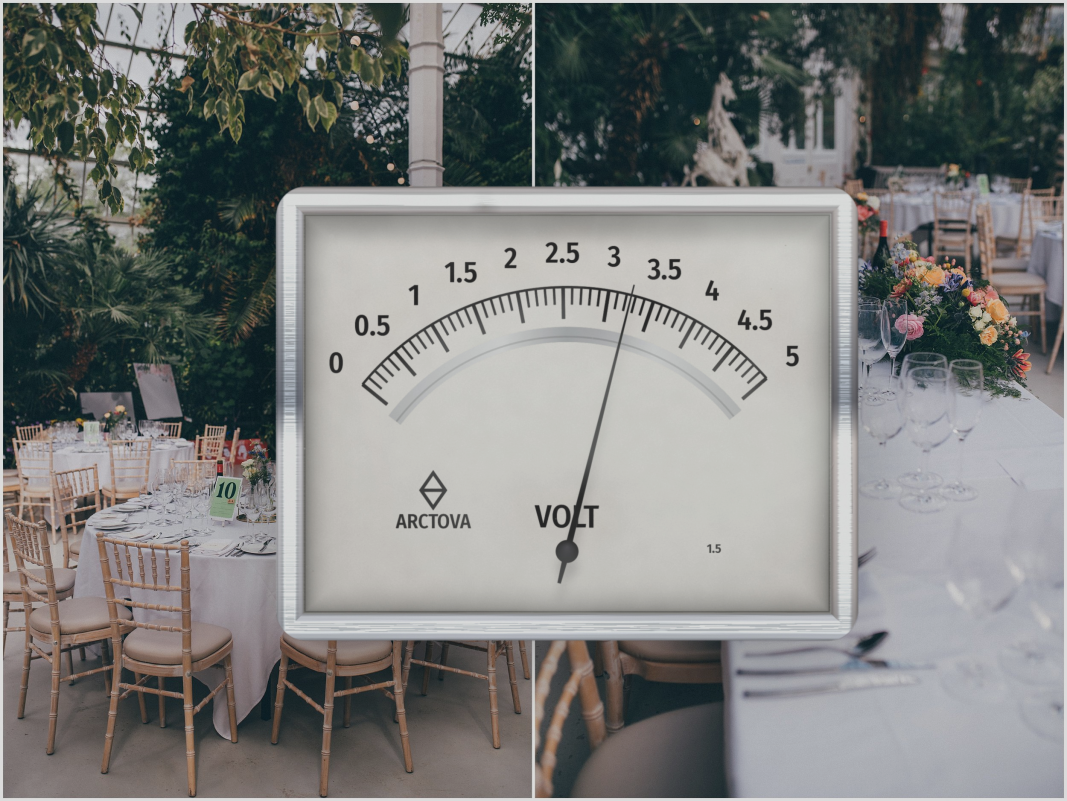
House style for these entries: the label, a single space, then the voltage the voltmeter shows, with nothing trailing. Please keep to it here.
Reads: 3.25 V
